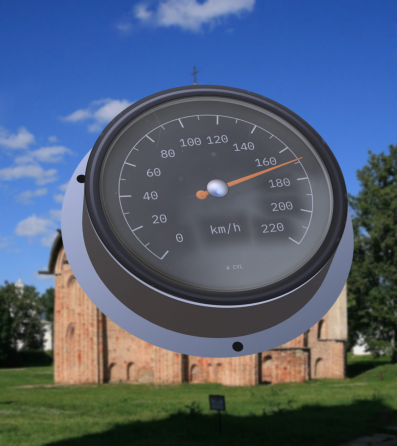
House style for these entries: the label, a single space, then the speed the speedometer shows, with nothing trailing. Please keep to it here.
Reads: 170 km/h
